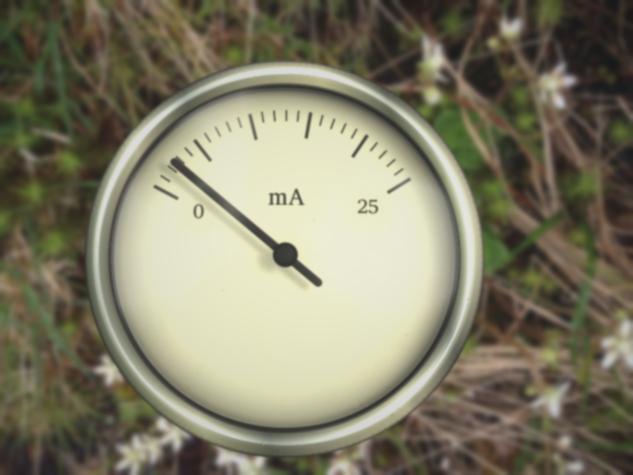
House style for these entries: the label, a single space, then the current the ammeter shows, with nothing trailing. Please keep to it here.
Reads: 2.5 mA
